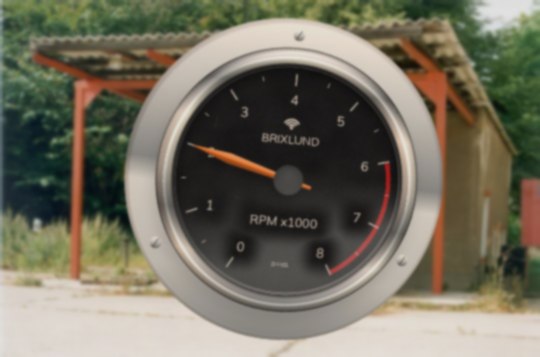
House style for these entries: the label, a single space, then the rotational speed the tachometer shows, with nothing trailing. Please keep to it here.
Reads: 2000 rpm
